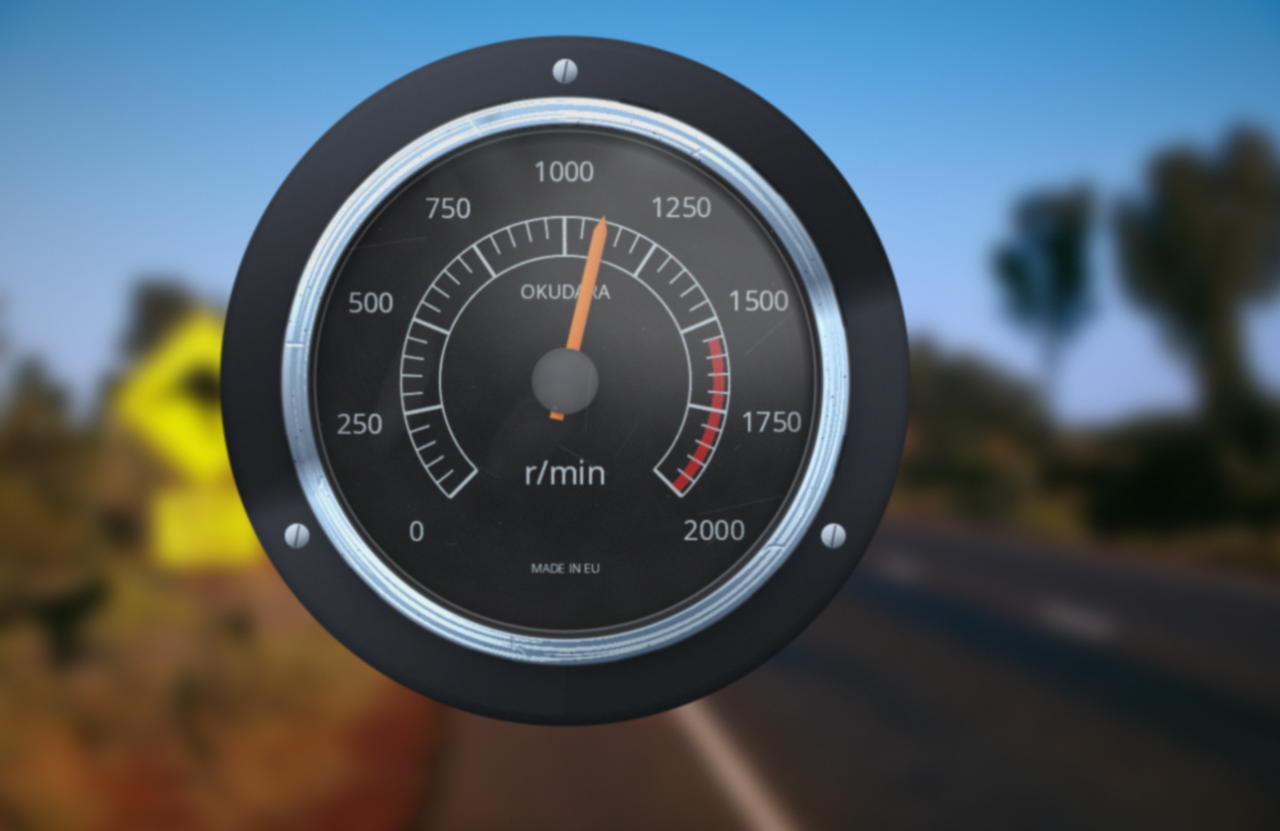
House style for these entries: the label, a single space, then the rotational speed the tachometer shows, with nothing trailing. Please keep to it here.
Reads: 1100 rpm
